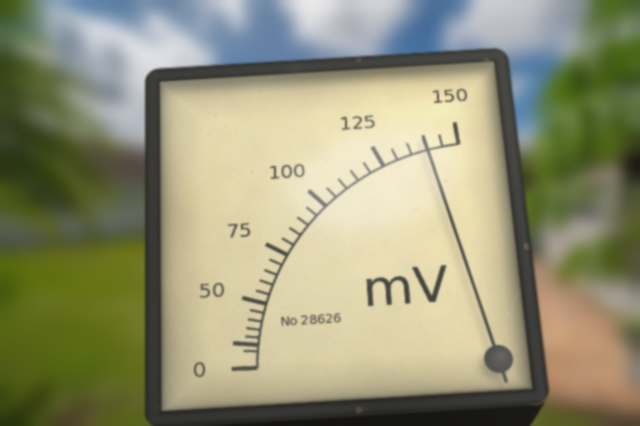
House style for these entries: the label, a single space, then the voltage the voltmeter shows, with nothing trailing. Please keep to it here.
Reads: 140 mV
